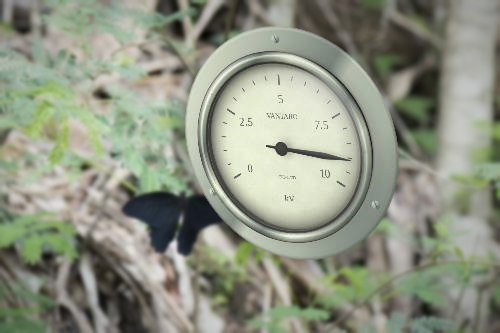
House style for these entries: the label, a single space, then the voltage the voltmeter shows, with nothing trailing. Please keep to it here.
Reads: 9 kV
